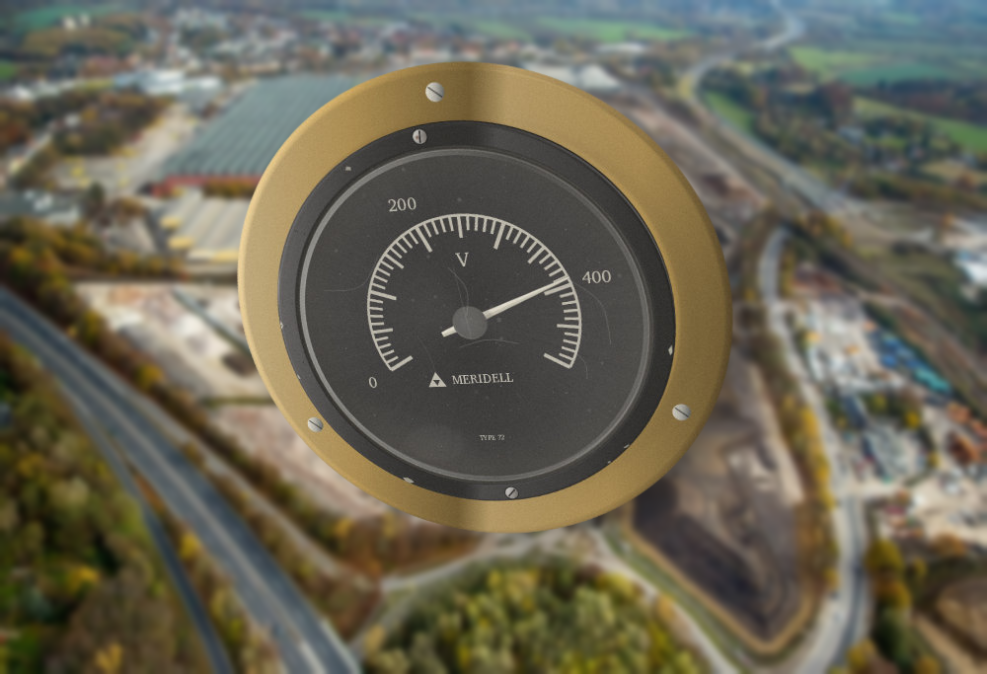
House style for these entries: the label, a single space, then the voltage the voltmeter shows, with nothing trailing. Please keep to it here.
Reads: 390 V
